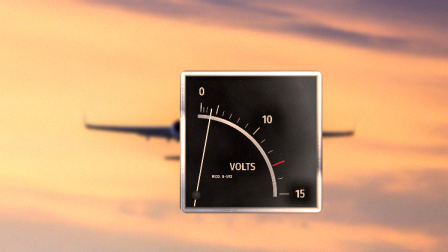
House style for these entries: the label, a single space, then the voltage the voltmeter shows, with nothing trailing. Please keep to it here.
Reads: 4 V
